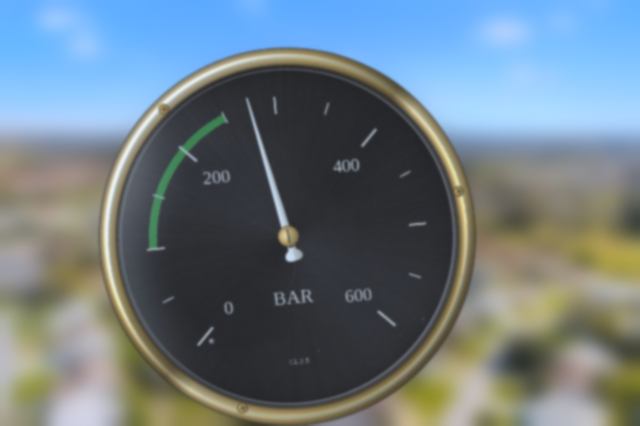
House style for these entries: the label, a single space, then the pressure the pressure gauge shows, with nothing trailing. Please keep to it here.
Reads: 275 bar
